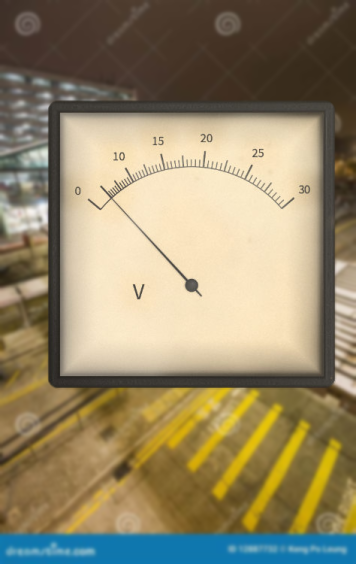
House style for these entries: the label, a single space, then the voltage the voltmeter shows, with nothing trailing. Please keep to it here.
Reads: 5 V
